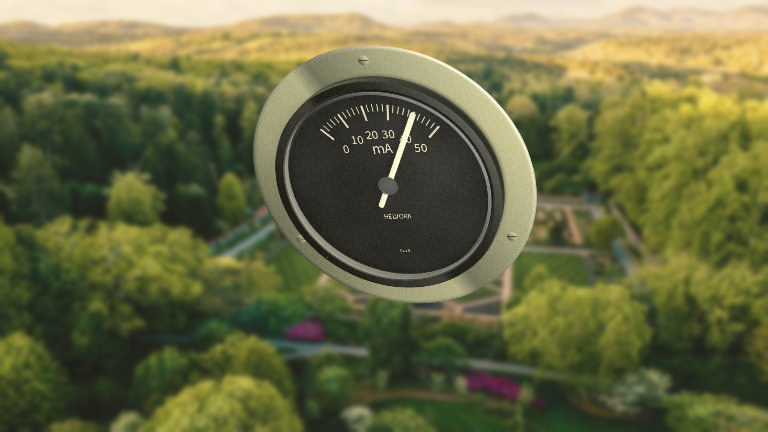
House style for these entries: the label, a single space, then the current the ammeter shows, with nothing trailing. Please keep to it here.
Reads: 40 mA
